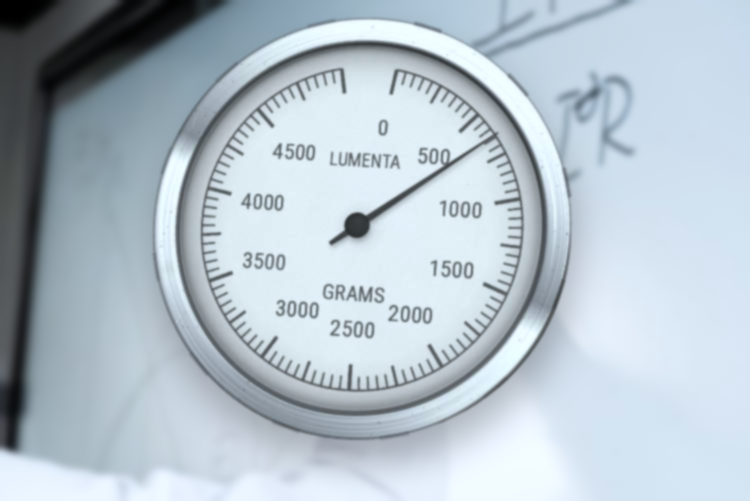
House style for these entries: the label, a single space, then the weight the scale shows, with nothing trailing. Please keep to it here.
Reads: 650 g
